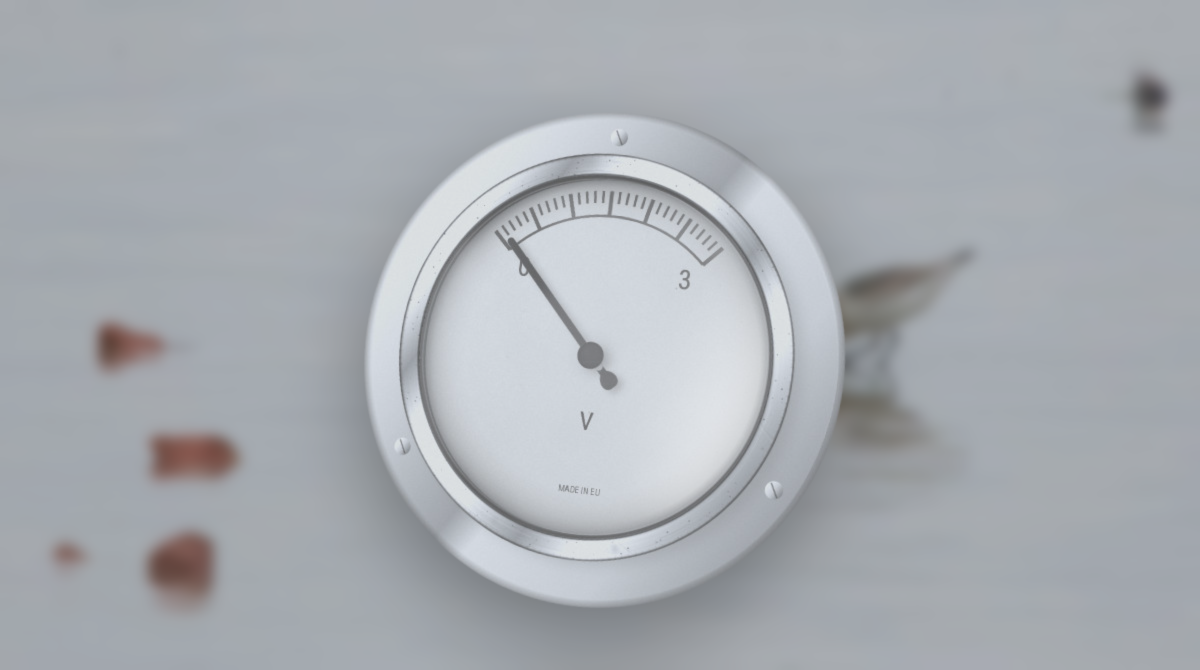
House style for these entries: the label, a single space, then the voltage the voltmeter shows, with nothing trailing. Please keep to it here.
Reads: 0.1 V
